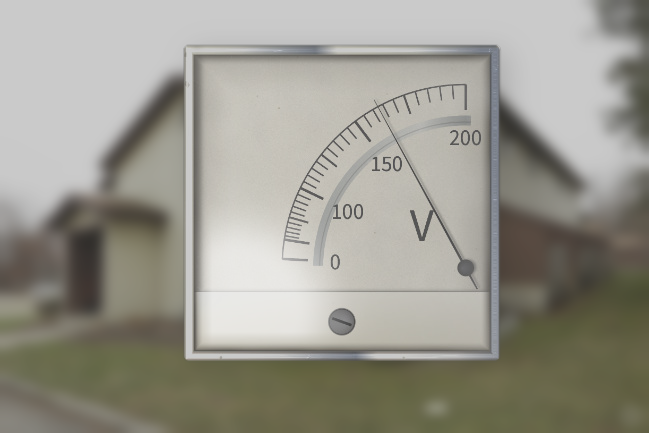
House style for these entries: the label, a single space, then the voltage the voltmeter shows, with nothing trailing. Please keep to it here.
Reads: 162.5 V
